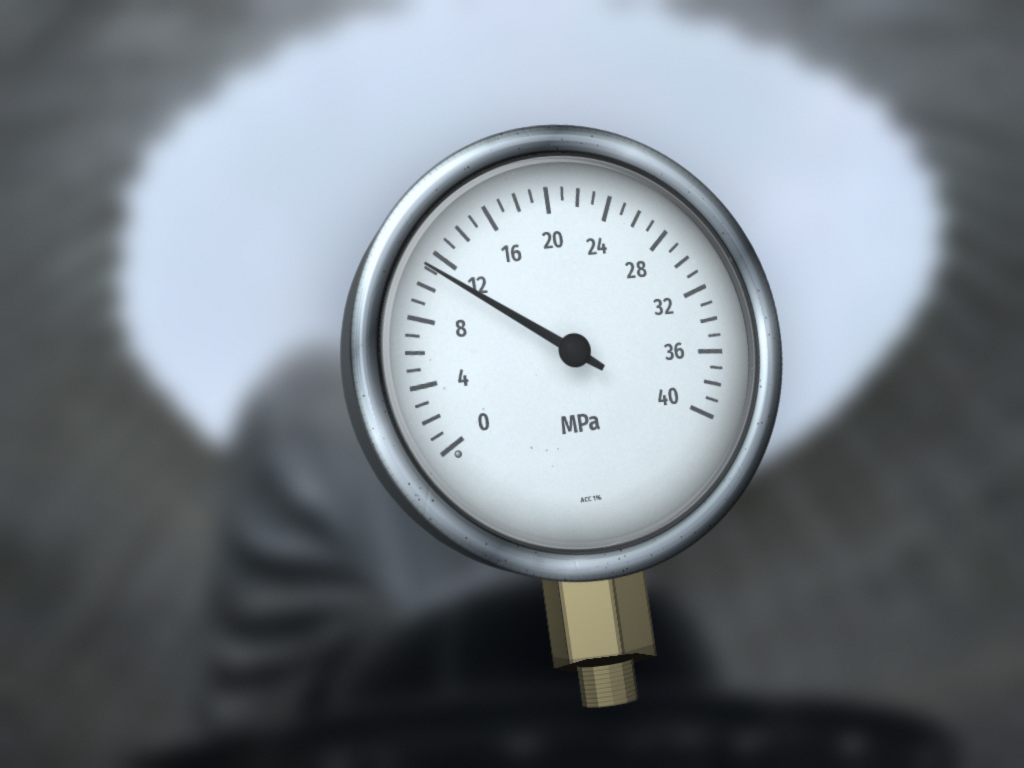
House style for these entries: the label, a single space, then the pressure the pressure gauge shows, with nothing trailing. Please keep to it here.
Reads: 11 MPa
